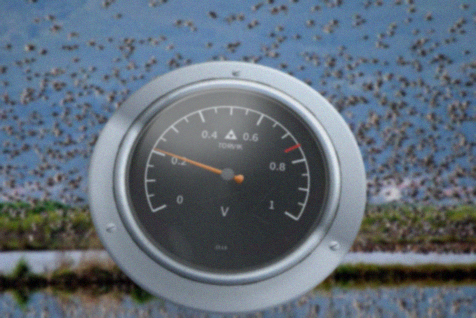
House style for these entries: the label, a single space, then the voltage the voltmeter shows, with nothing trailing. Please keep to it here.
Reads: 0.2 V
